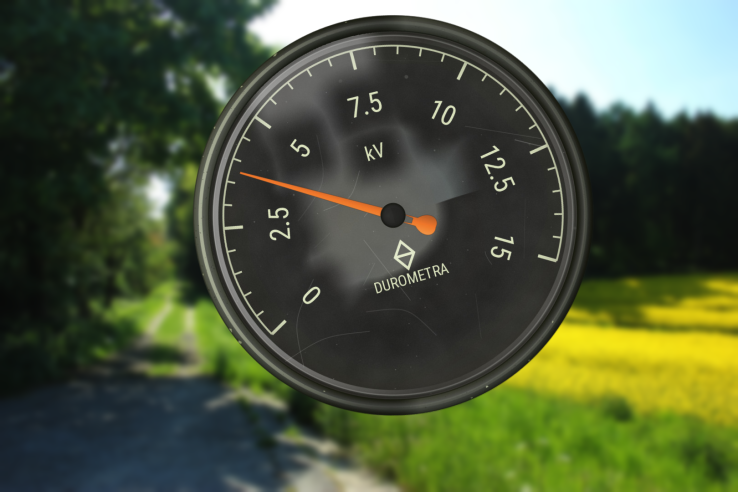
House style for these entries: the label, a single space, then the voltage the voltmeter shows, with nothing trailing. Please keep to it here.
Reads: 3.75 kV
